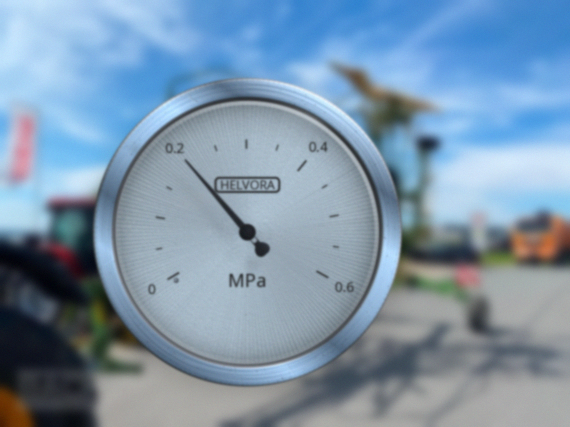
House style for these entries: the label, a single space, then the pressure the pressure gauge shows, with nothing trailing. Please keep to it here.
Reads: 0.2 MPa
